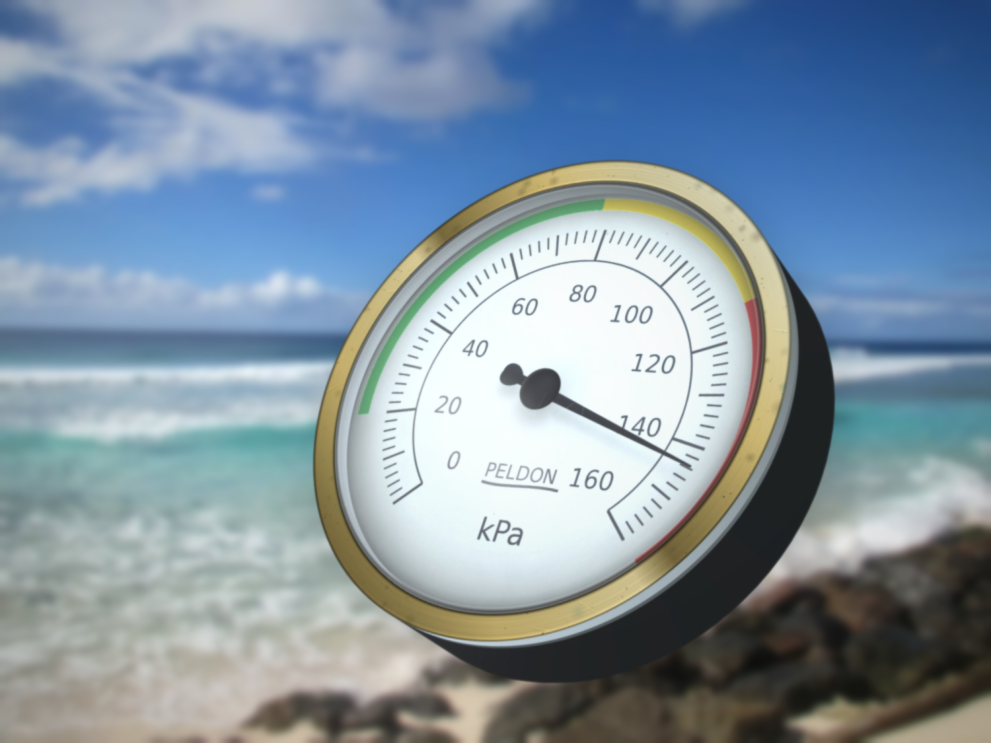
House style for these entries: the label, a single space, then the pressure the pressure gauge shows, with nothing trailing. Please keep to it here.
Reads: 144 kPa
